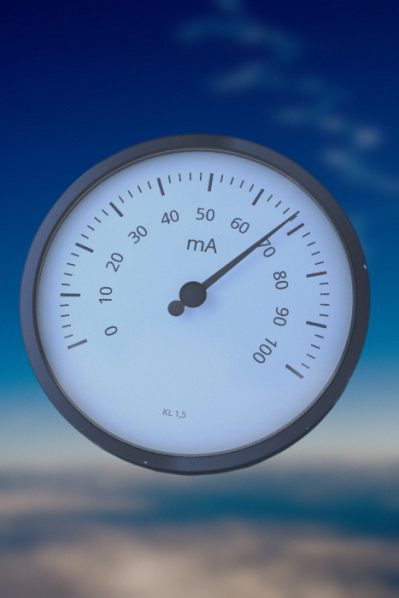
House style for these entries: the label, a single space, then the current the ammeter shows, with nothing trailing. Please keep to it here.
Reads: 68 mA
